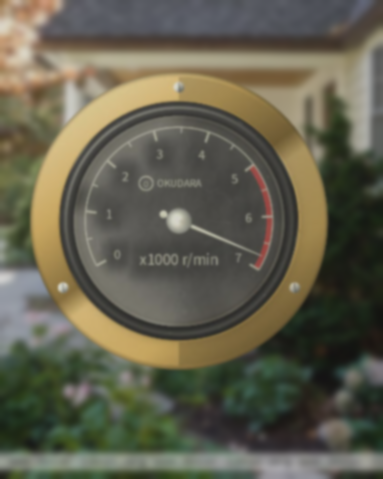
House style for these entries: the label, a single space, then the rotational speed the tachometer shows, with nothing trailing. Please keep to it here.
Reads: 6750 rpm
